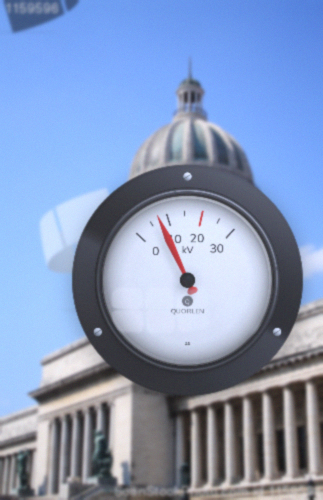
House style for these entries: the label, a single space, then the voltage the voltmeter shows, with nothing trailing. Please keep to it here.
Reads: 7.5 kV
